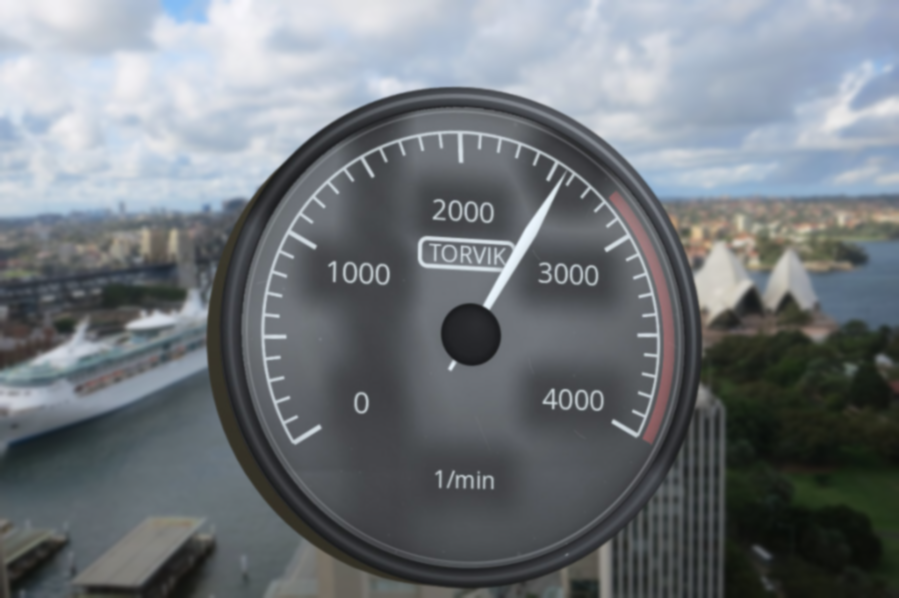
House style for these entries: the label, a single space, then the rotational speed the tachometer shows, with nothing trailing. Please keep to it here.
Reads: 2550 rpm
